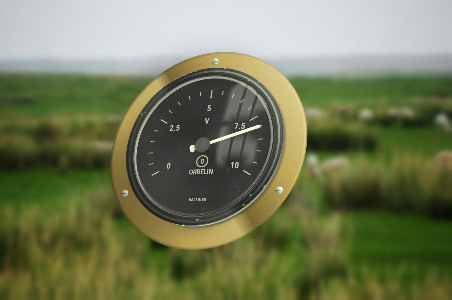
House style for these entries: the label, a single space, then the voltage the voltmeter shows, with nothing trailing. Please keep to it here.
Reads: 8 V
